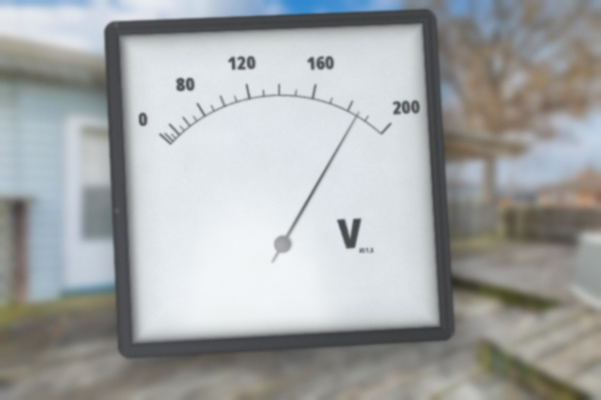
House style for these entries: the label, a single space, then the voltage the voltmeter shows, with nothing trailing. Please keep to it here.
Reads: 185 V
